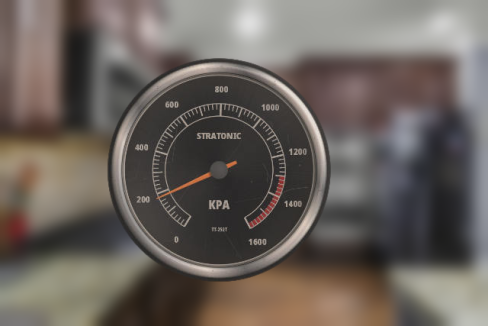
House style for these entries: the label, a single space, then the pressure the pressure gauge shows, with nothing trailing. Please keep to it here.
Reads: 180 kPa
